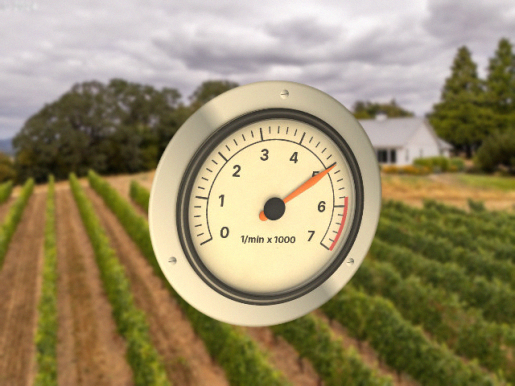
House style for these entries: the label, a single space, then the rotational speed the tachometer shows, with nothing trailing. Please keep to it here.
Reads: 5000 rpm
